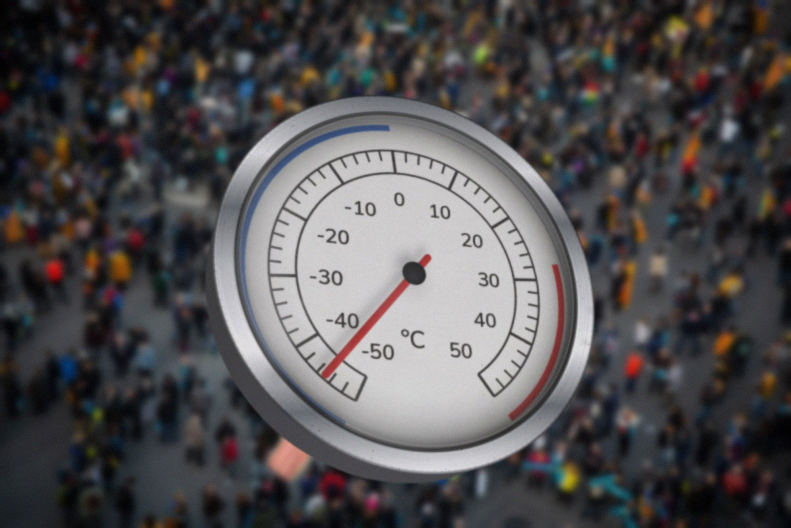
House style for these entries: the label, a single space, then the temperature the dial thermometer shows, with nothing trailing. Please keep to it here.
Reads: -45 °C
